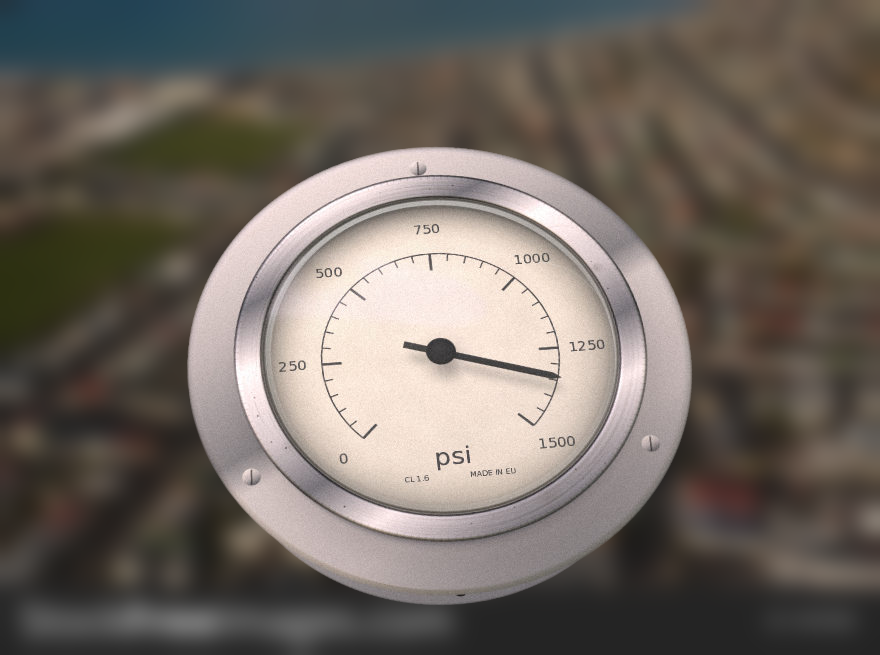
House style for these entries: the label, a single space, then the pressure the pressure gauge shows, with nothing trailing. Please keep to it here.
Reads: 1350 psi
